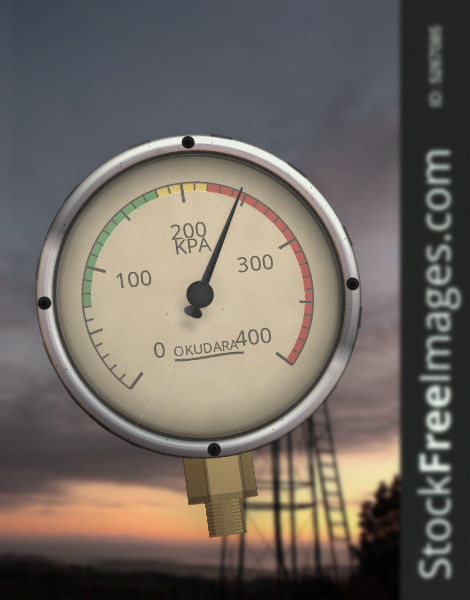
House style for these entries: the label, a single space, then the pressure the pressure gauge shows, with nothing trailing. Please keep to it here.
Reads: 245 kPa
